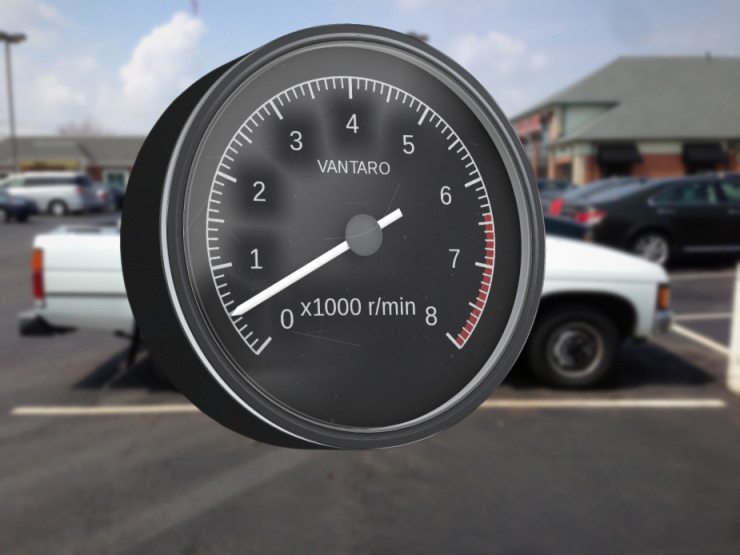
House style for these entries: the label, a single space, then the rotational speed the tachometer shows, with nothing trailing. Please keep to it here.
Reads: 500 rpm
